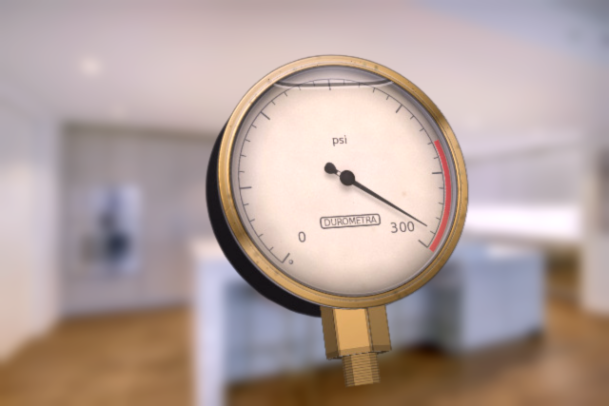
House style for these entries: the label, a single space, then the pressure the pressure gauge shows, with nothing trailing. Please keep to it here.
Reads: 290 psi
